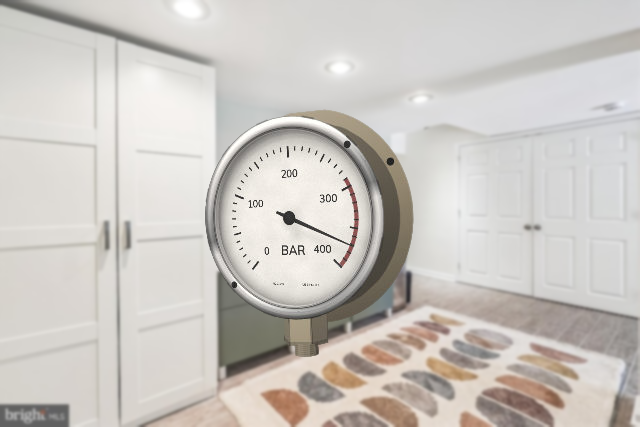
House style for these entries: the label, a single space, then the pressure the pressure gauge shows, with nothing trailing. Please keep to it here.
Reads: 370 bar
